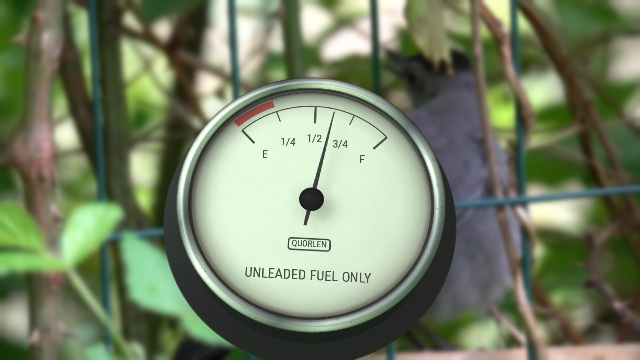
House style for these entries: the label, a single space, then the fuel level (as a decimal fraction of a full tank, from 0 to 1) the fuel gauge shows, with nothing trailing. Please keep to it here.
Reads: 0.625
